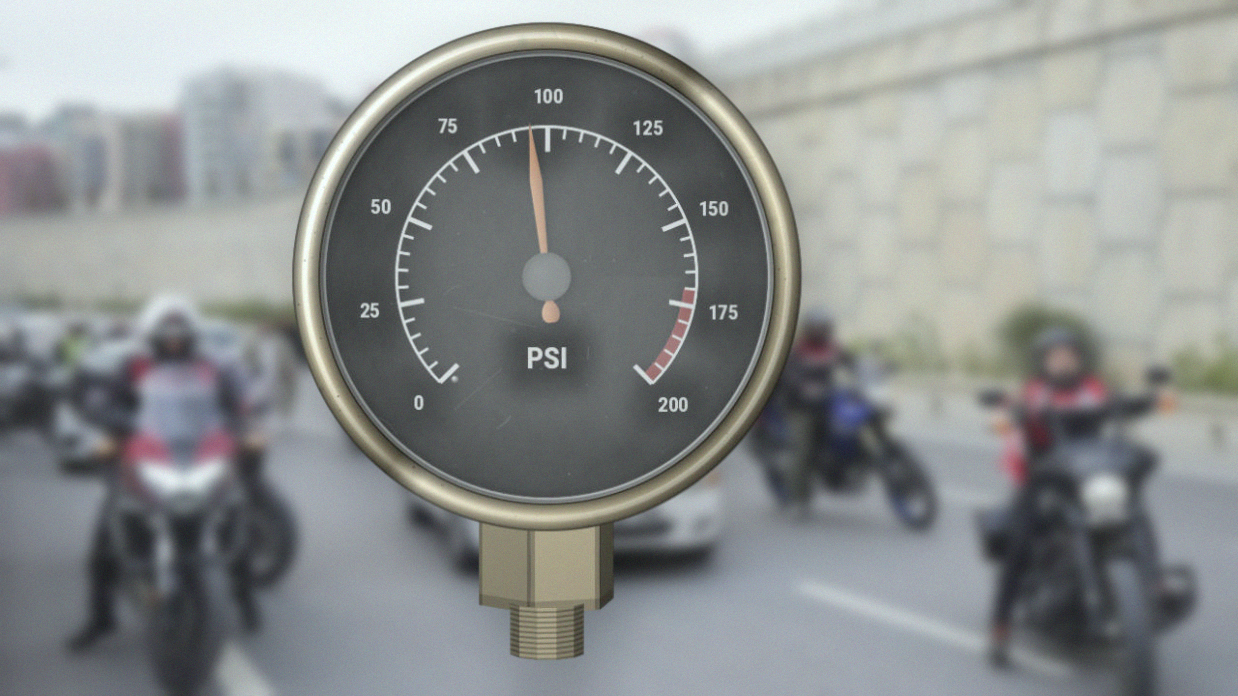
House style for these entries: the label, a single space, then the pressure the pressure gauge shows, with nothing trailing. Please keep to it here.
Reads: 95 psi
